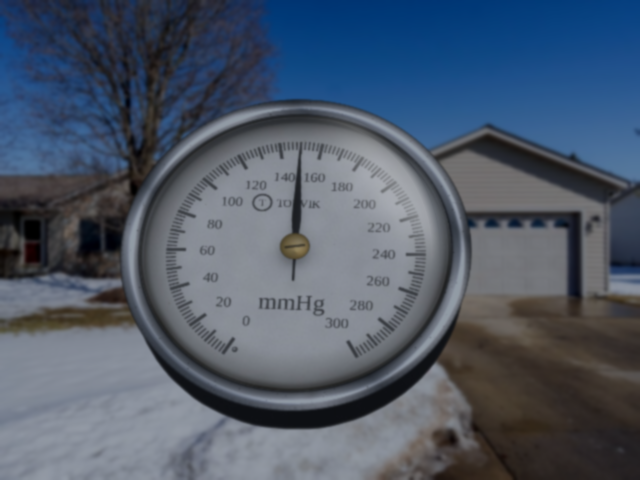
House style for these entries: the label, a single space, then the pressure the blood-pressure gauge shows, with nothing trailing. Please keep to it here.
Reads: 150 mmHg
